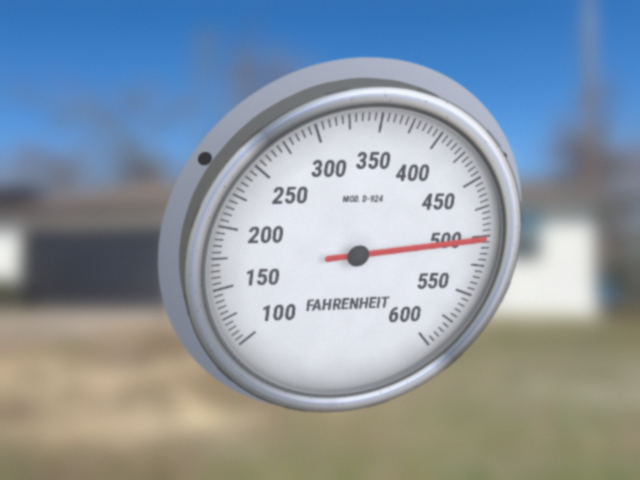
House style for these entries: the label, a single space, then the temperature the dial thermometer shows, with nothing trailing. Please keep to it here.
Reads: 500 °F
